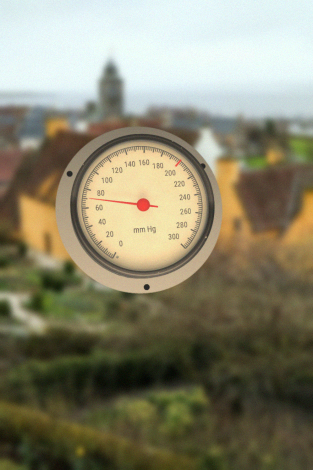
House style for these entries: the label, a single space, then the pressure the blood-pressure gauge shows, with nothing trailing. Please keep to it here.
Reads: 70 mmHg
